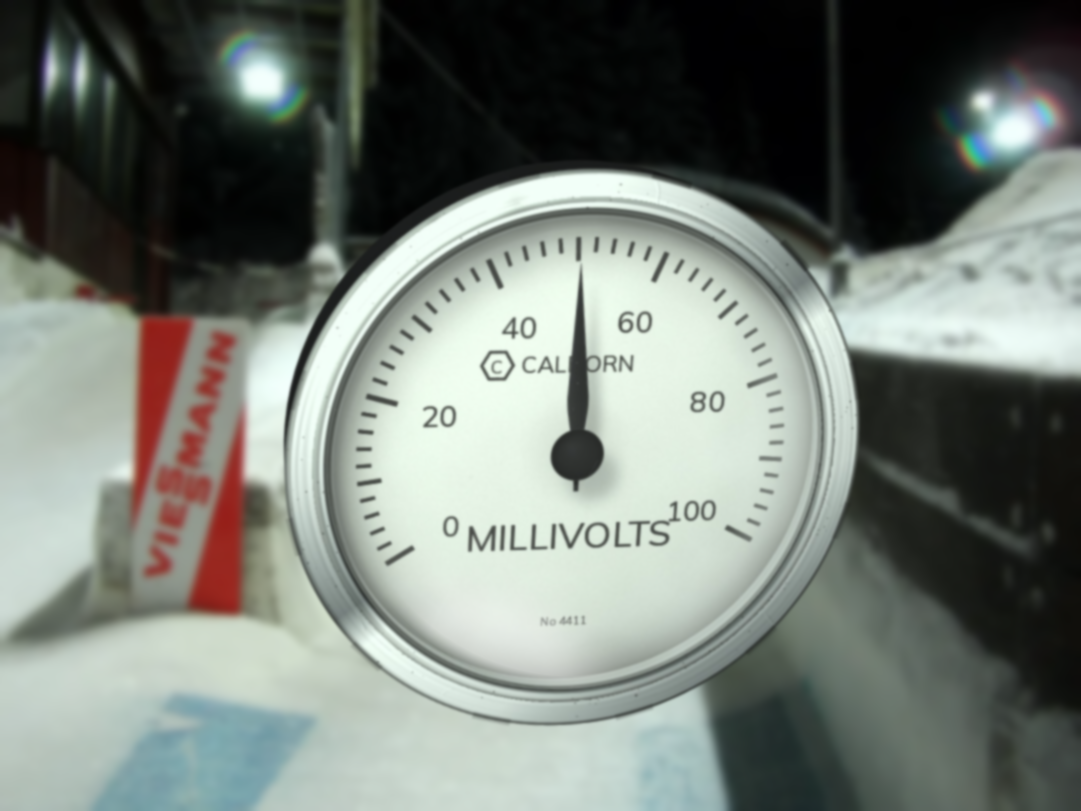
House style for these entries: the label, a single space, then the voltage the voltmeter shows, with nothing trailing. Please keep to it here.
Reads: 50 mV
